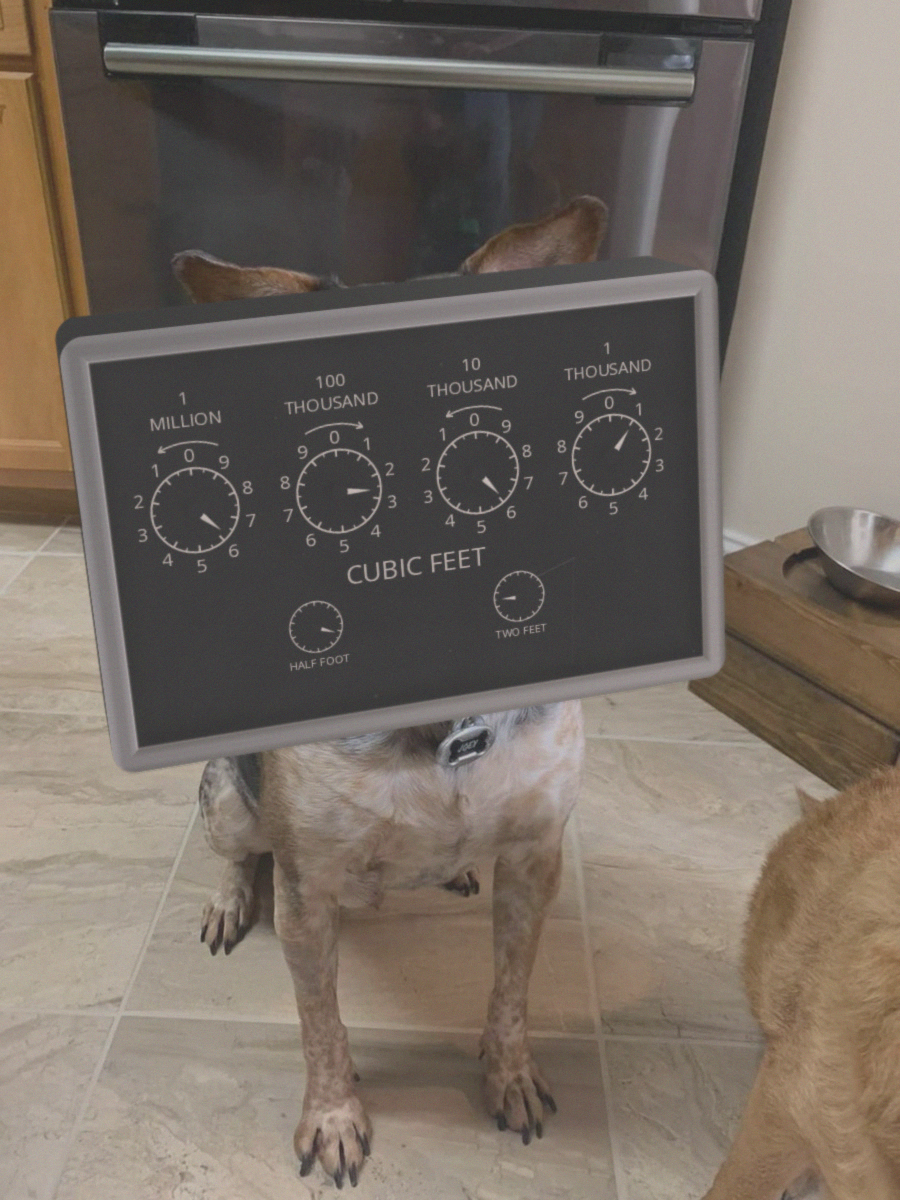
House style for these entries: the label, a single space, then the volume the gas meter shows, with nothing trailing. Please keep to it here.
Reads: 626100 ft³
